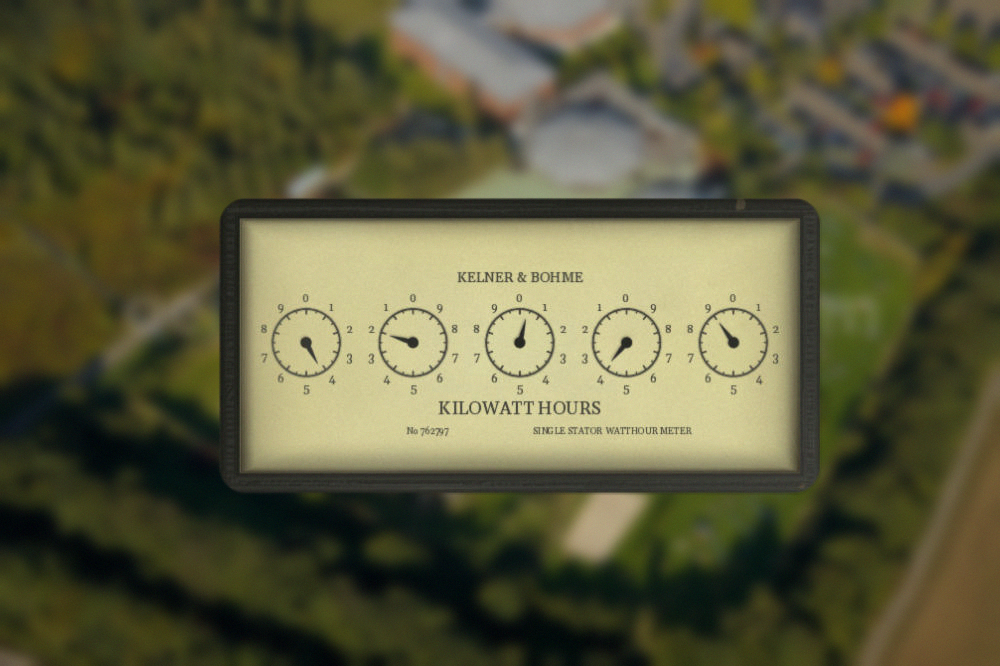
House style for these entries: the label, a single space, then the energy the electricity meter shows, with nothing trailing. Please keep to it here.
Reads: 42039 kWh
